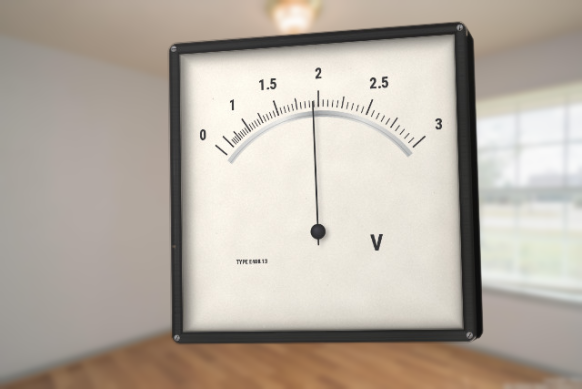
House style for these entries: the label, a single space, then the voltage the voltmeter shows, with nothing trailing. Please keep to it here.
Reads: 1.95 V
